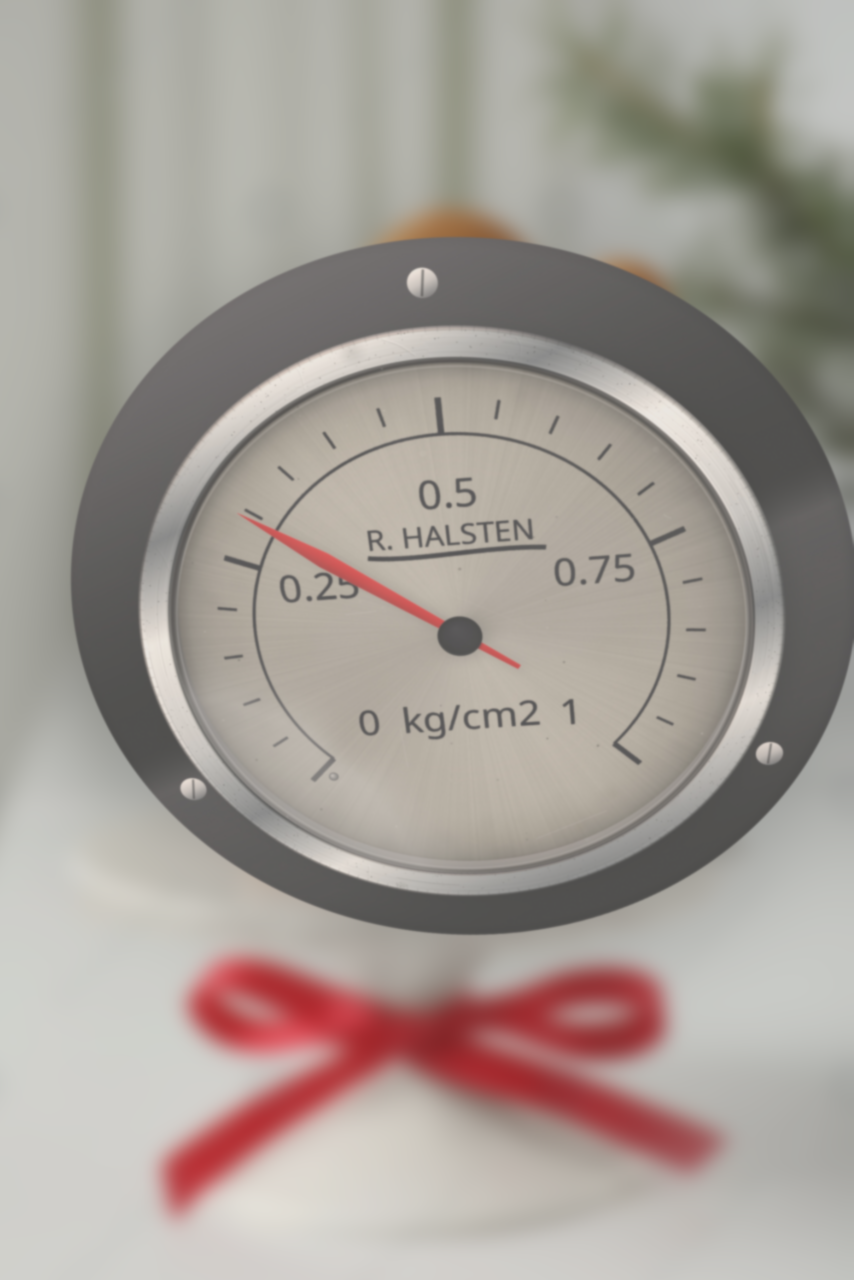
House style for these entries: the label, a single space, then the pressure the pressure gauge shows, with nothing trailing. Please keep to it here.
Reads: 0.3 kg/cm²
